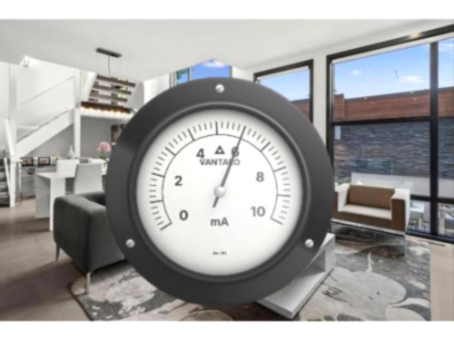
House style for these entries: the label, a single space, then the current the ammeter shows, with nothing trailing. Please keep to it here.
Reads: 6 mA
